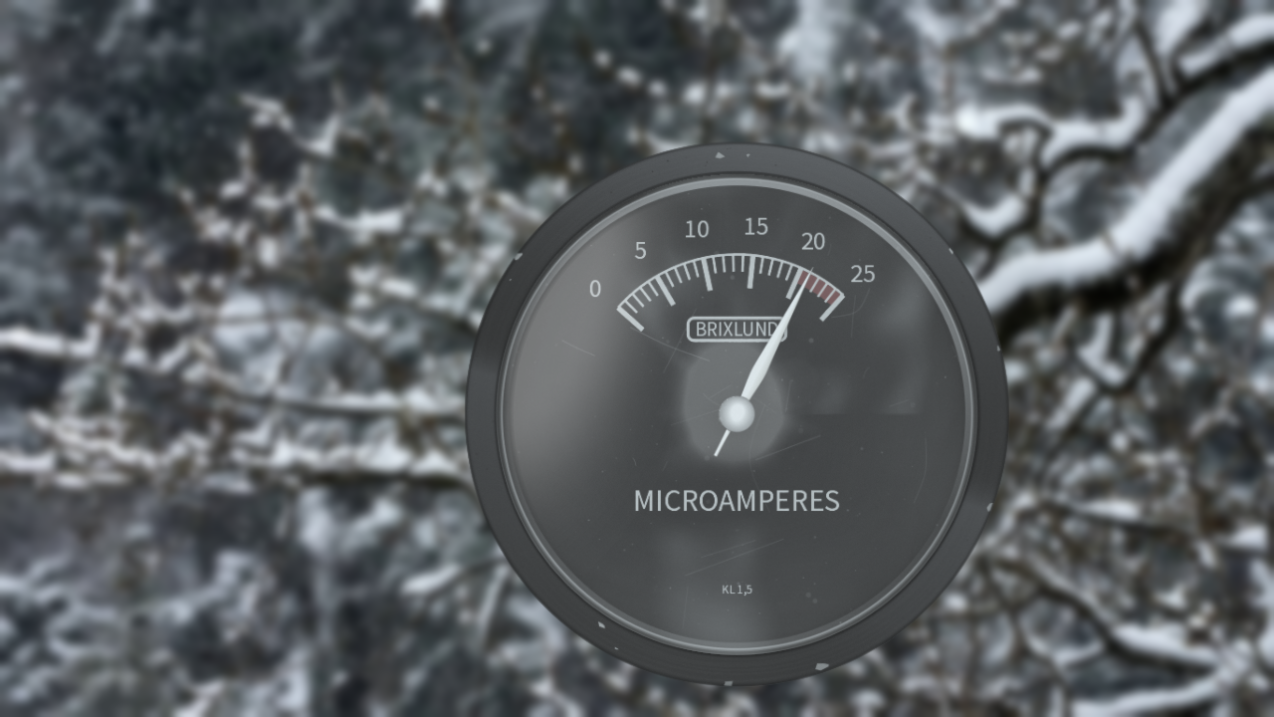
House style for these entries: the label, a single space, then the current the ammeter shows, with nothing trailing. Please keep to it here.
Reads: 21 µA
